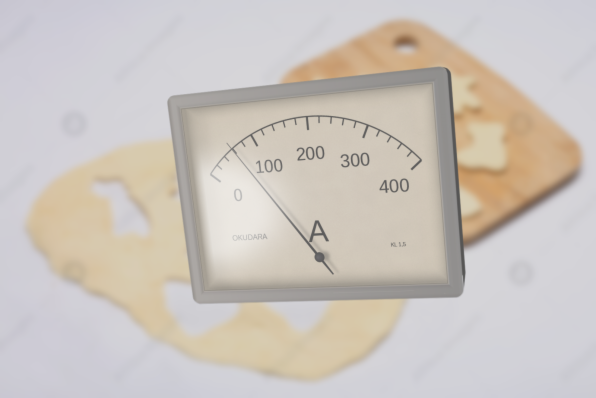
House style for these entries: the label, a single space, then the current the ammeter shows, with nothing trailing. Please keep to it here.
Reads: 60 A
